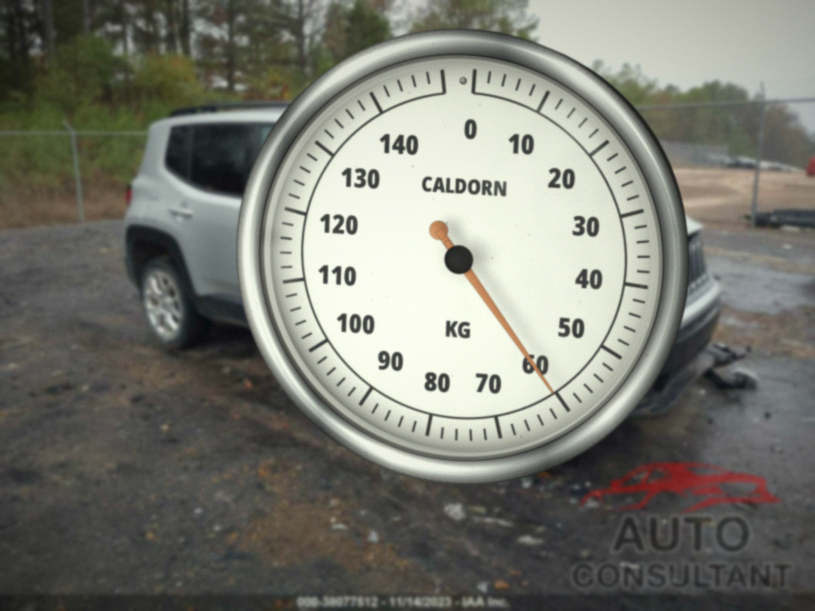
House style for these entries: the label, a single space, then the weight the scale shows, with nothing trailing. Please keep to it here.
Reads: 60 kg
